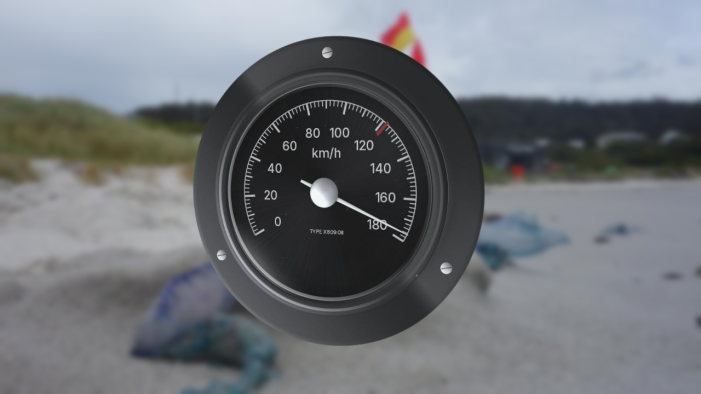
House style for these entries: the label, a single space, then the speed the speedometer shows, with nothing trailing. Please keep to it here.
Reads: 176 km/h
